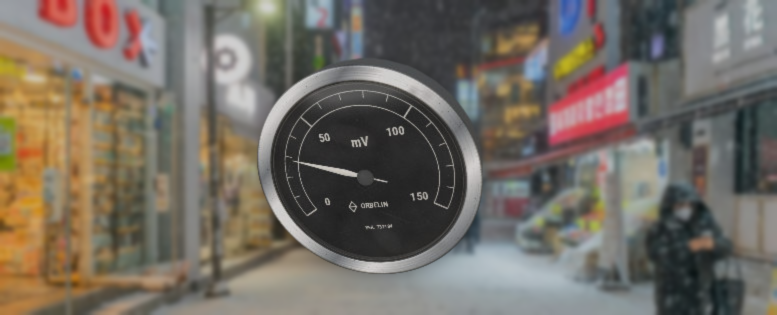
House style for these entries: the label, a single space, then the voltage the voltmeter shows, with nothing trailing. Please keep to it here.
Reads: 30 mV
